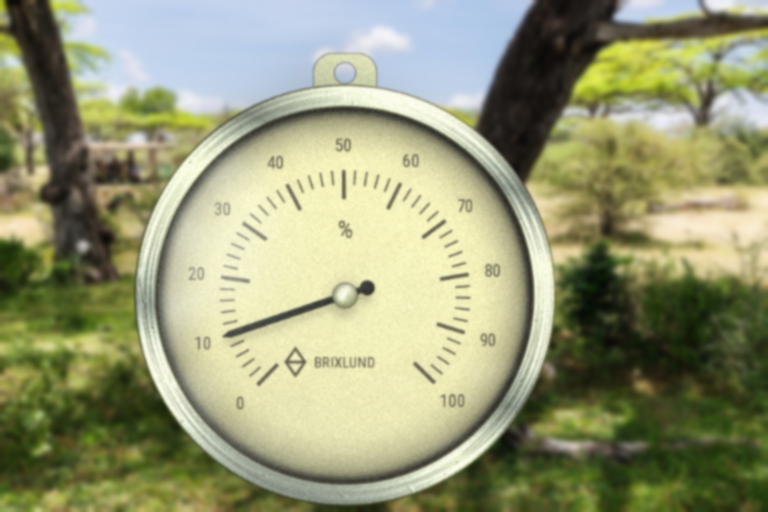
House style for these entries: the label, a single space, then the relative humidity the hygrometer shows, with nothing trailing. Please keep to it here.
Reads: 10 %
